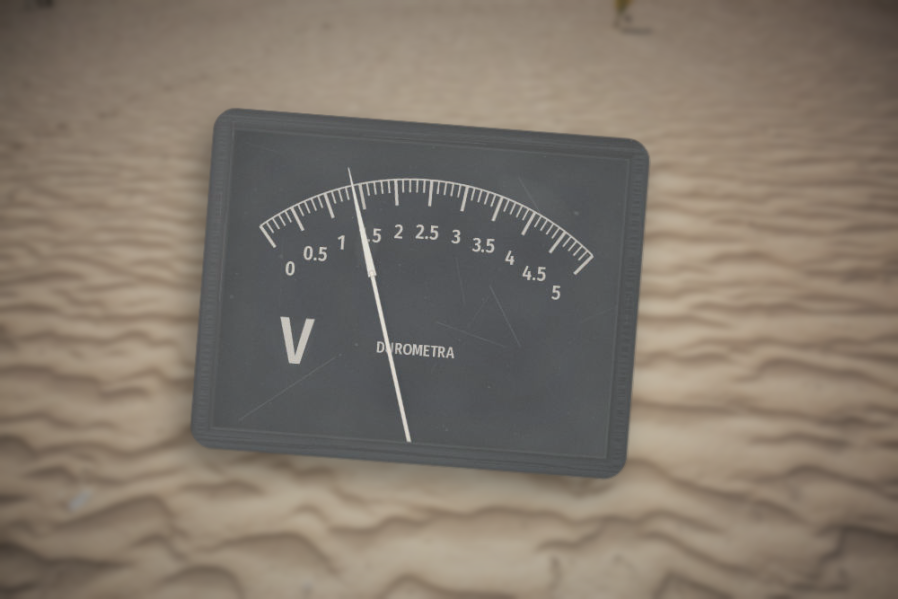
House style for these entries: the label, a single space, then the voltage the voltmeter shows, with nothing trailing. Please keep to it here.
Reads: 1.4 V
